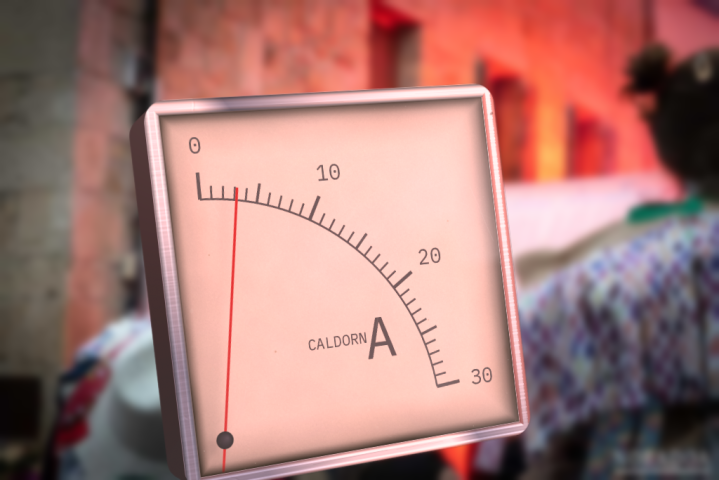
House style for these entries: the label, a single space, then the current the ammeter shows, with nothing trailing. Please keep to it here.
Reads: 3 A
